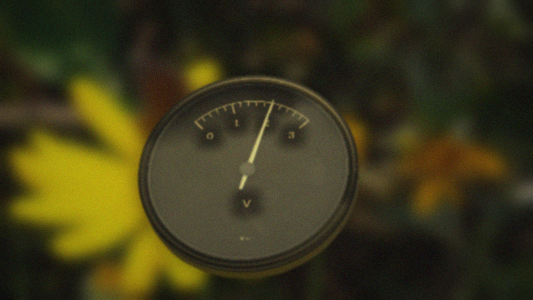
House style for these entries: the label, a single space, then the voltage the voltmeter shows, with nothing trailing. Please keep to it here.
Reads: 2 V
